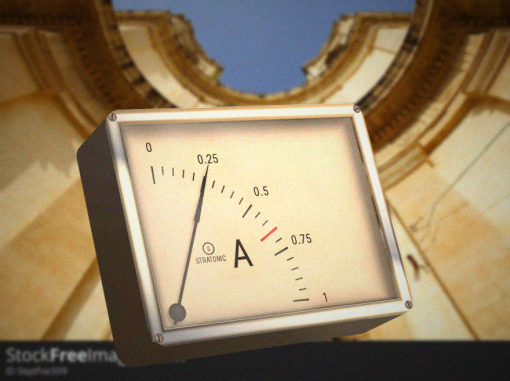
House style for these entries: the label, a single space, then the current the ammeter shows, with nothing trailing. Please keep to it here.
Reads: 0.25 A
